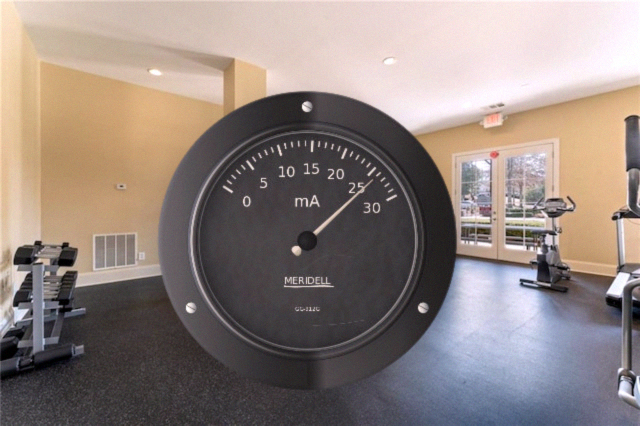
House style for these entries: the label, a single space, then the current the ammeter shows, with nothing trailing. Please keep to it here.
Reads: 26 mA
